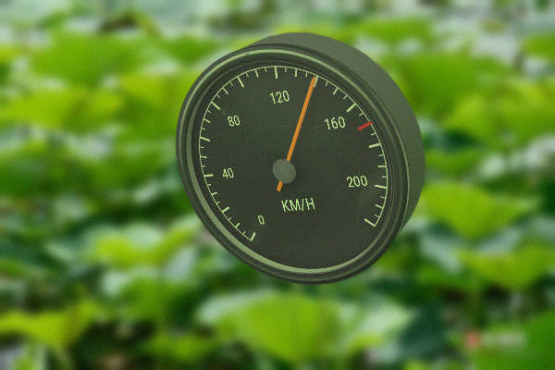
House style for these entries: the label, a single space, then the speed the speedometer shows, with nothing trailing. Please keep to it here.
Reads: 140 km/h
